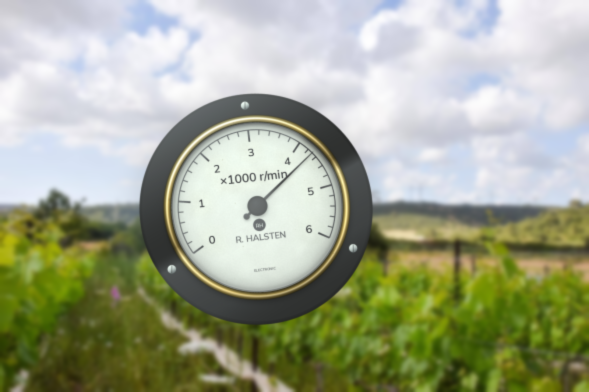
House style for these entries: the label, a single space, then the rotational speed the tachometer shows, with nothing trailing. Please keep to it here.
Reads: 4300 rpm
